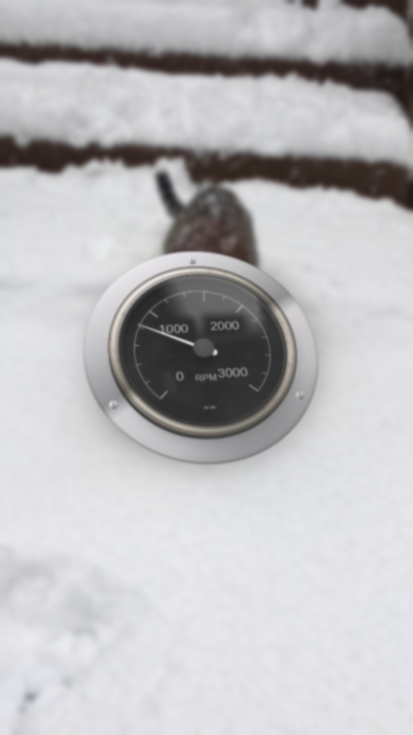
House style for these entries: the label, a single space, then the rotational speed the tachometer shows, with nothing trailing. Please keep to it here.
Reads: 800 rpm
